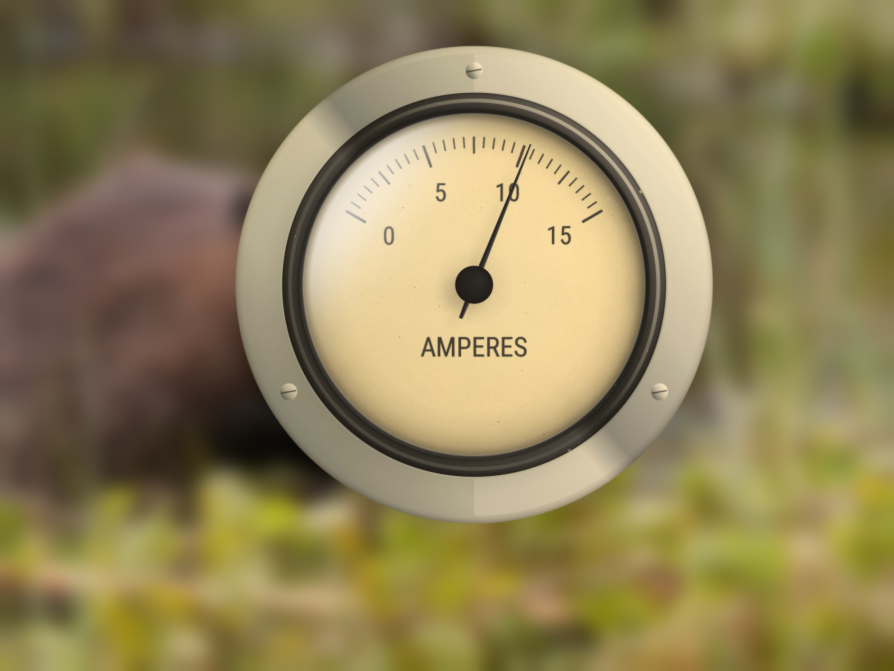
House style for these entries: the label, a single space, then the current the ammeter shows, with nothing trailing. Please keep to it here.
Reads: 10.25 A
